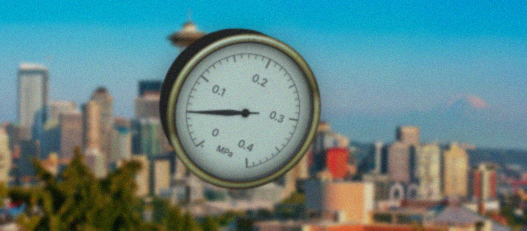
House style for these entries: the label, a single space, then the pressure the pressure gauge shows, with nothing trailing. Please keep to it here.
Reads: 0.05 MPa
